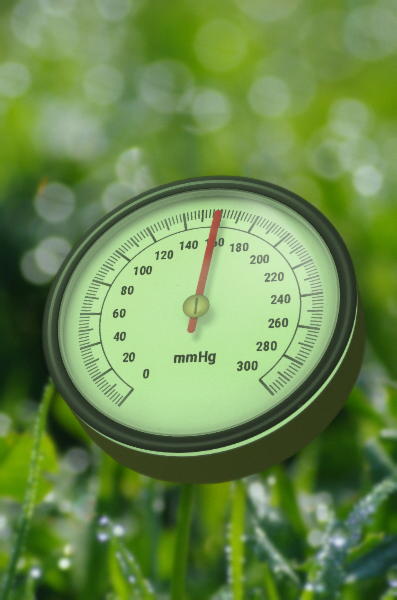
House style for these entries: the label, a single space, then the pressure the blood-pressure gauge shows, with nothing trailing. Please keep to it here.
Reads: 160 mmHg
